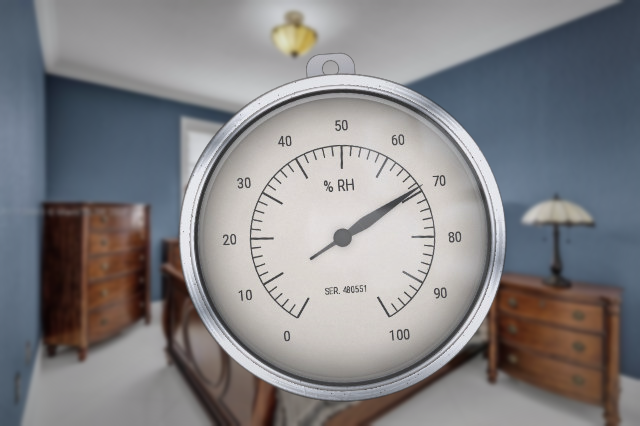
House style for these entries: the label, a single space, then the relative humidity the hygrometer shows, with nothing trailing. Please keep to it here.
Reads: 69 %
